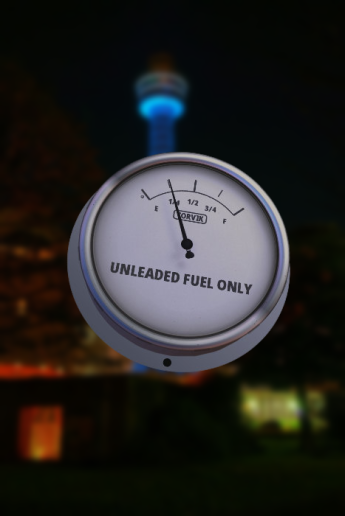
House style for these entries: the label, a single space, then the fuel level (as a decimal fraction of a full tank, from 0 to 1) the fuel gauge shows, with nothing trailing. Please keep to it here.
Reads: 0.25
